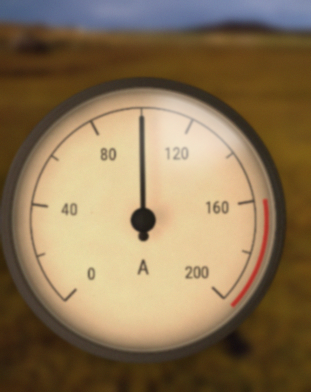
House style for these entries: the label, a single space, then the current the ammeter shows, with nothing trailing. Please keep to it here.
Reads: 100 A
